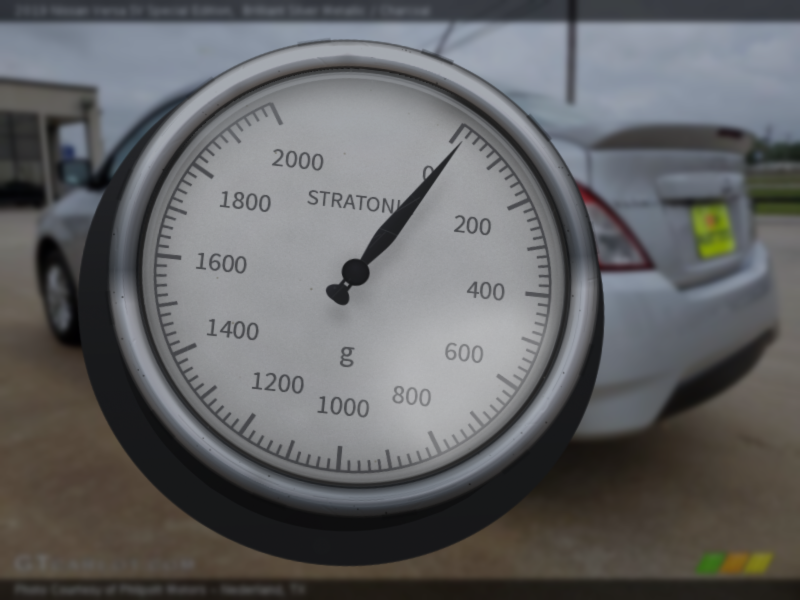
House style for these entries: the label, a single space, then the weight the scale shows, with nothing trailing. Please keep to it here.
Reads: 20 g
